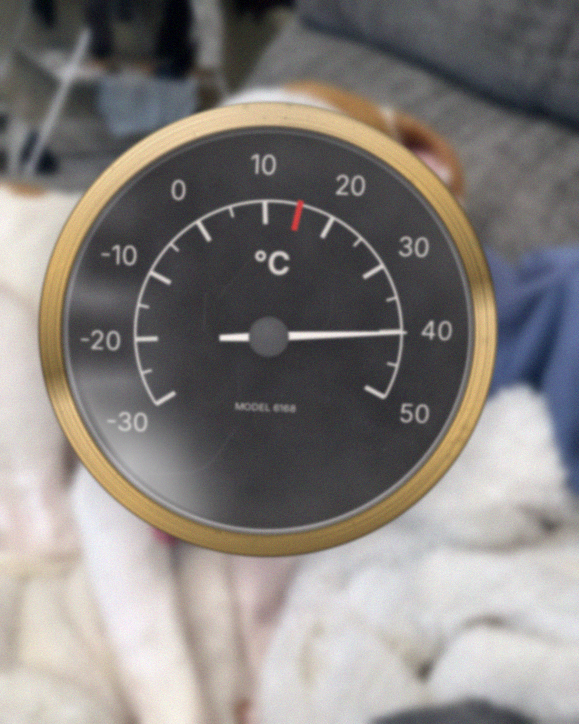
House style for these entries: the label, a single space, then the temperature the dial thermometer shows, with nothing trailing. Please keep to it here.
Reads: 40 °C
